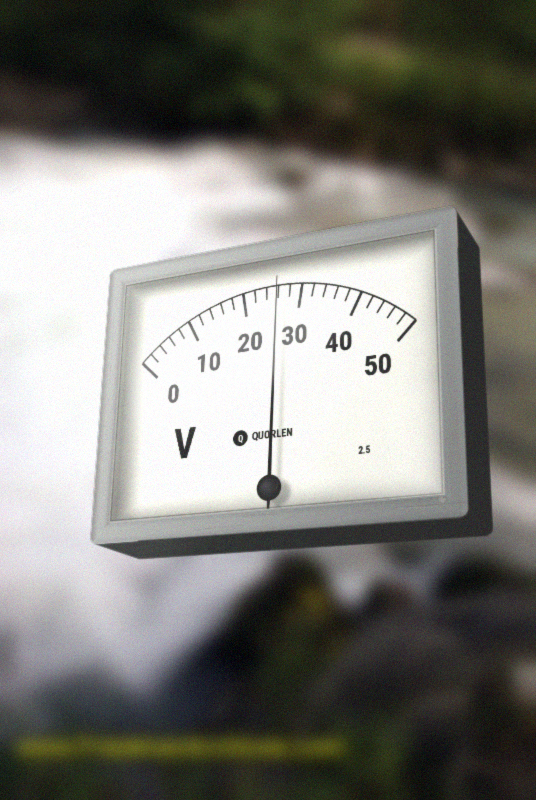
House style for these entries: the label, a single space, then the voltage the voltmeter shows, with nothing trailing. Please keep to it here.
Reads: 26 V
